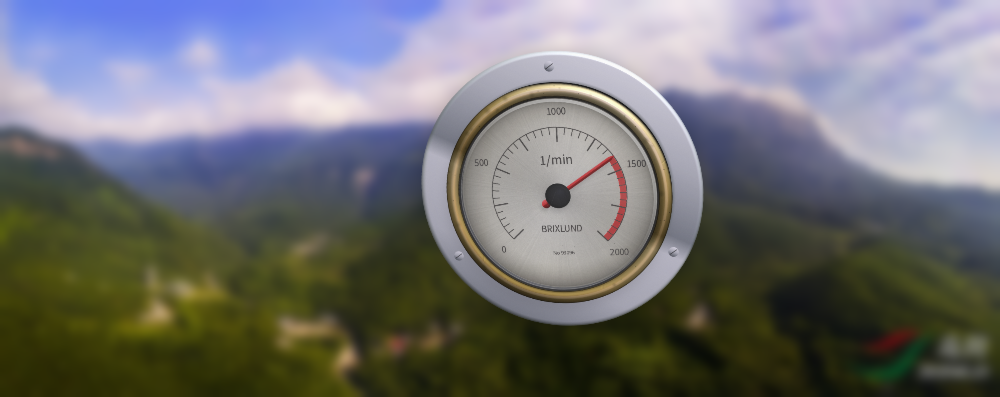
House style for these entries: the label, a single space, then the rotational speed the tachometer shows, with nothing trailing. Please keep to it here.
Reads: 1400 rpm
